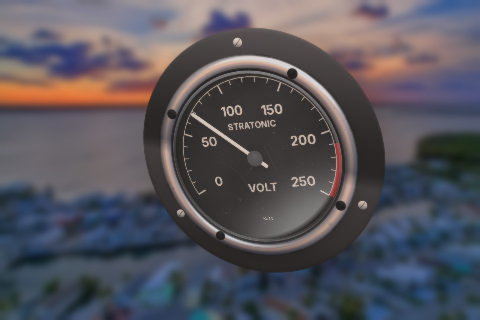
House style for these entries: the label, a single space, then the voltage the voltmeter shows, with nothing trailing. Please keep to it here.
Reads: 70 V
